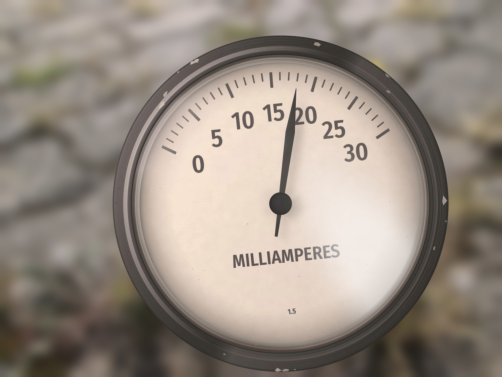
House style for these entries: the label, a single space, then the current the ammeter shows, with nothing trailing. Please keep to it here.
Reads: 18 mA
